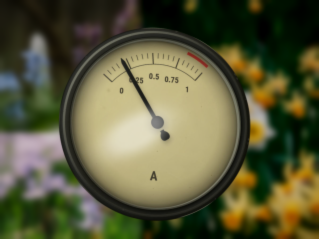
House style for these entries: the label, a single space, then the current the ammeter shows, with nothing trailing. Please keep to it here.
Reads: 0.2 A
